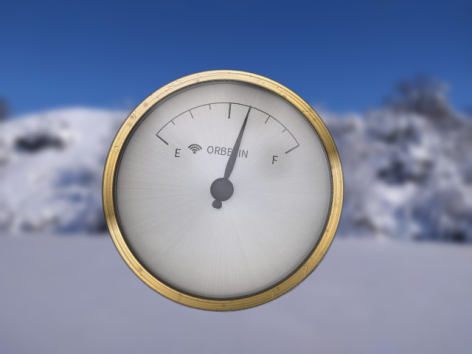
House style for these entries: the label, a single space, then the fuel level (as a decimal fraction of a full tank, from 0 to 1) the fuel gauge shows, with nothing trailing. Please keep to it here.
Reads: 0.625
